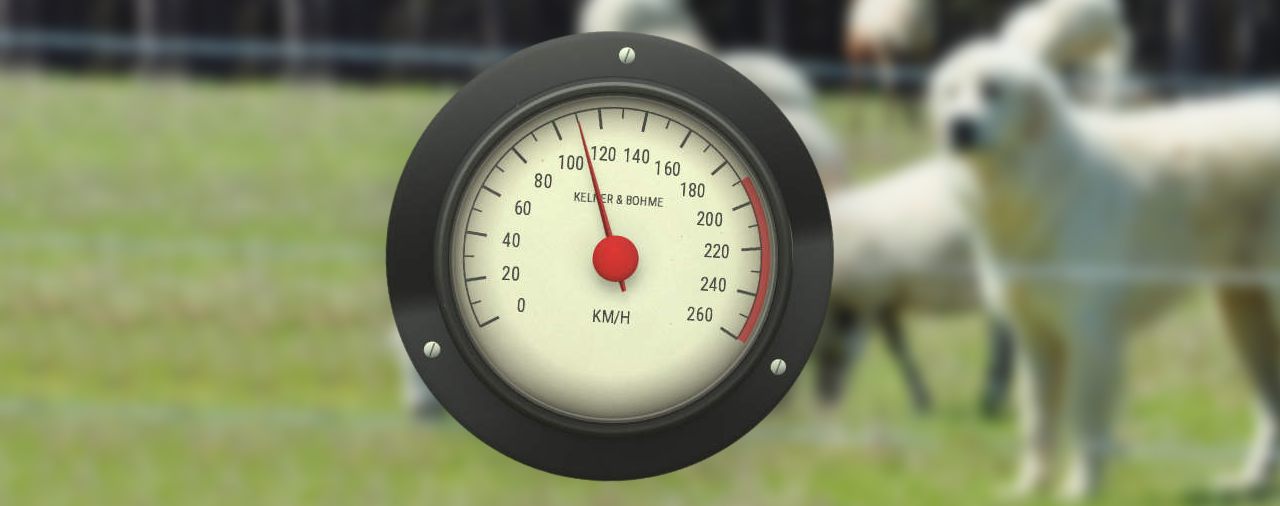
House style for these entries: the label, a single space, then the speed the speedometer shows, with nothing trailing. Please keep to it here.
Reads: 110 km/h
